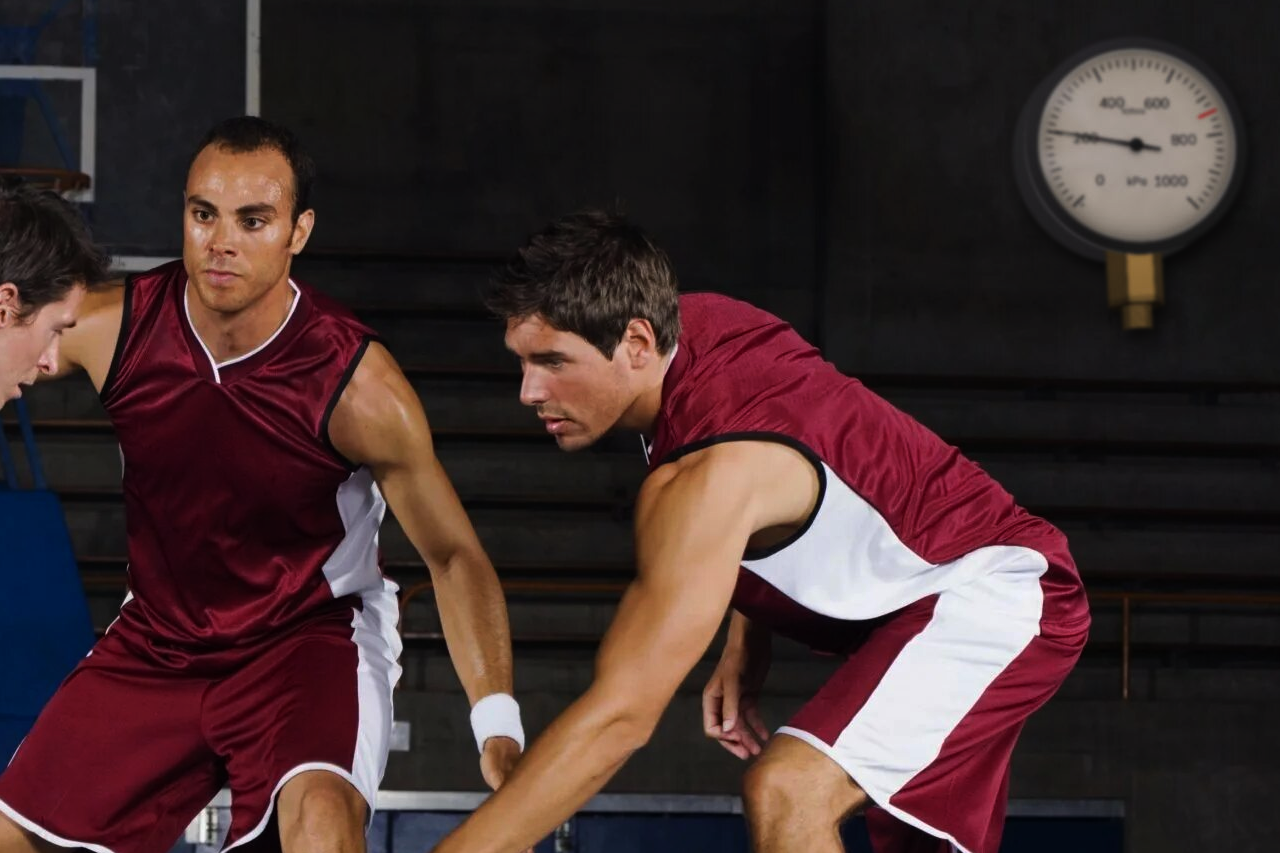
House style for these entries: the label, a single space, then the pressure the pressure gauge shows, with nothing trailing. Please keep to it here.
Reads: 200 kPa
